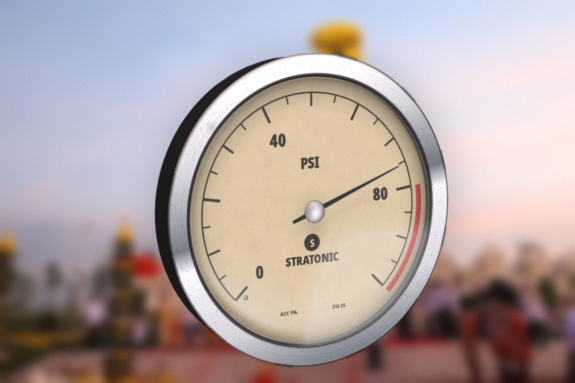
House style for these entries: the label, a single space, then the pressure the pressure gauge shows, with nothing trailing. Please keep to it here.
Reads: 75 psi
